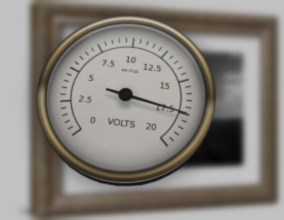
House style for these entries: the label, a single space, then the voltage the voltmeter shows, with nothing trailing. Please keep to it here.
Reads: 17.5 V
